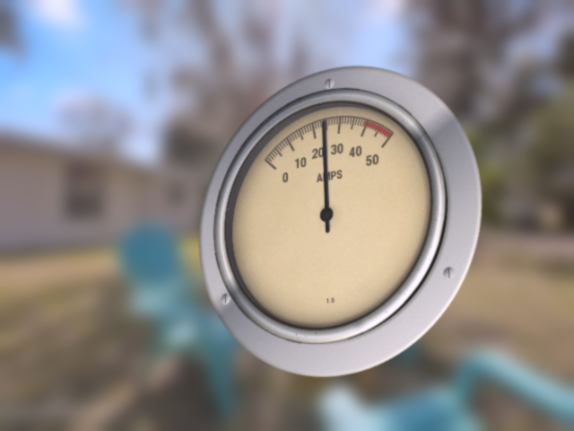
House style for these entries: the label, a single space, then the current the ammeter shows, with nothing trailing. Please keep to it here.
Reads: 25 A
